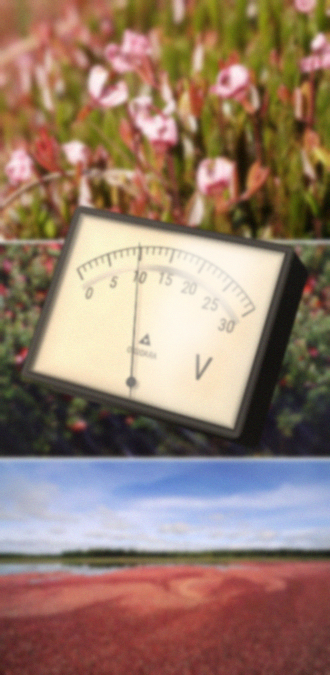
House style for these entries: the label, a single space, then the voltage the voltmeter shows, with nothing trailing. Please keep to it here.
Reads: 10 V
